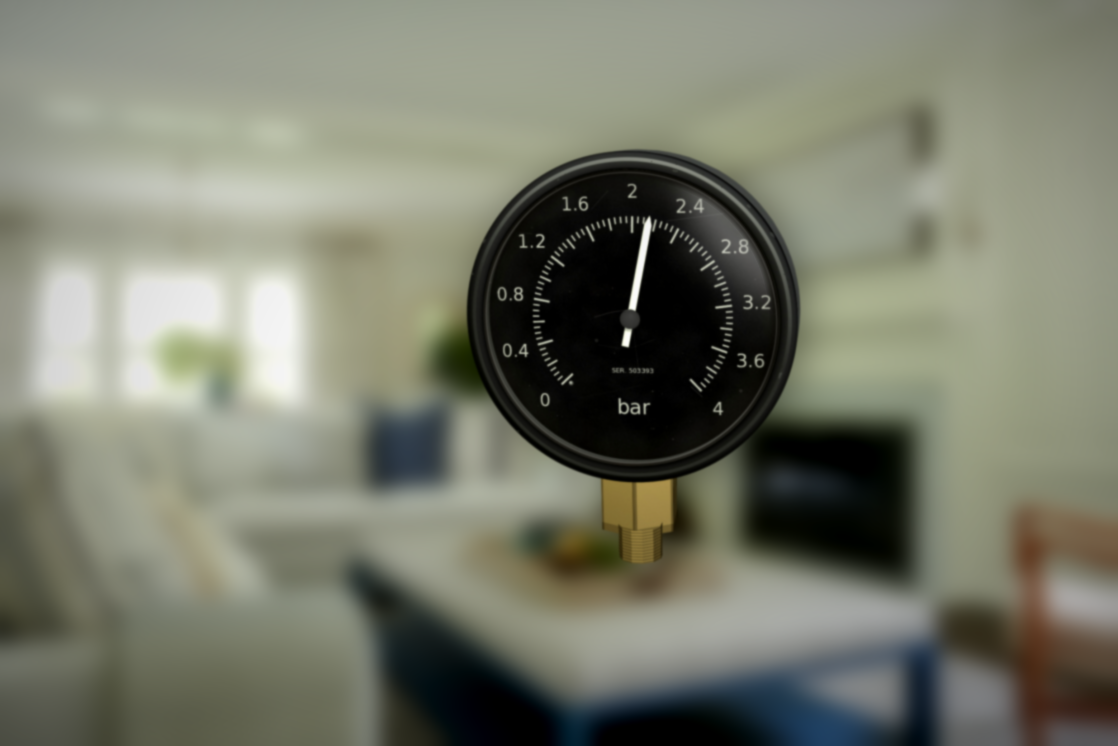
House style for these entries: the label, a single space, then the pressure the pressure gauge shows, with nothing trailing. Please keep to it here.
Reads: 2.15 bar
